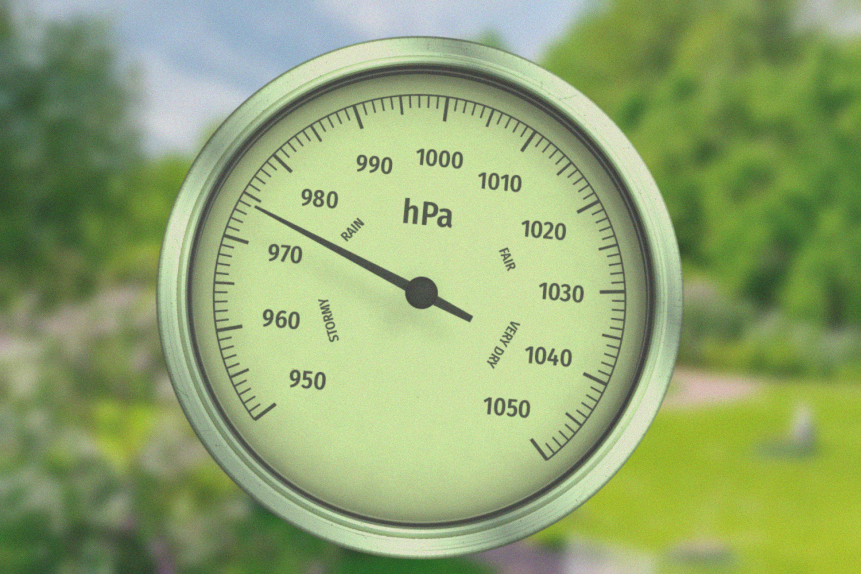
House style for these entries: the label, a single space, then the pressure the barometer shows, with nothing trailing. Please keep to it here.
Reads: 974 hPa
